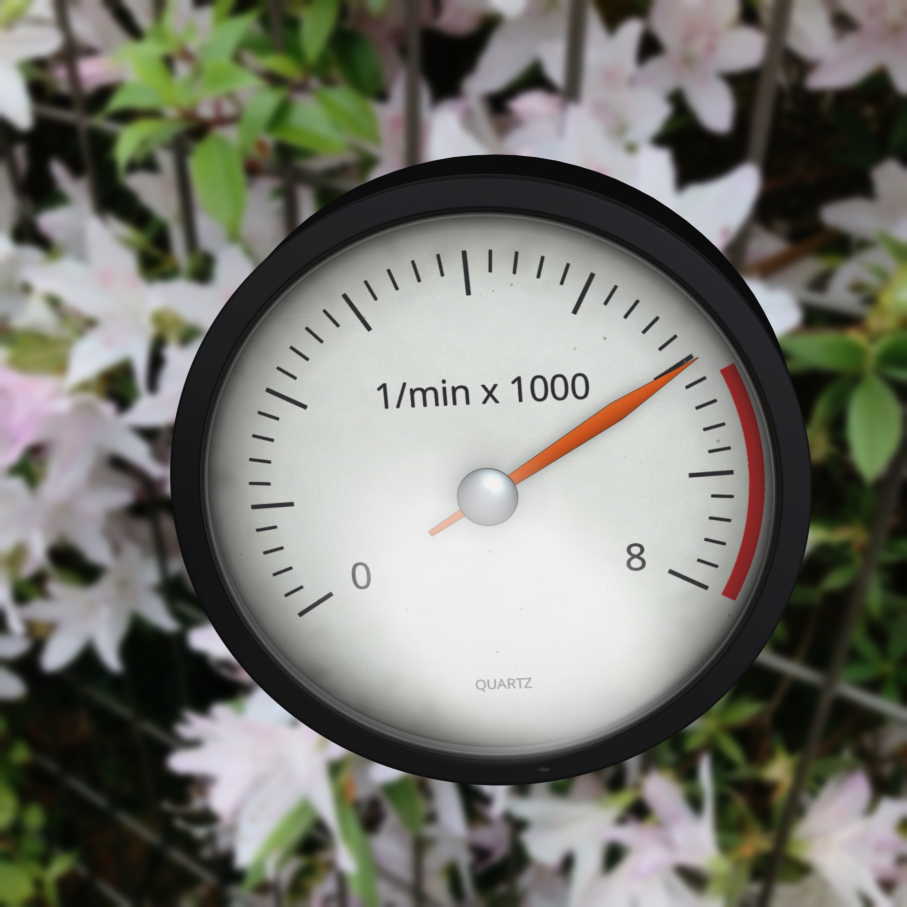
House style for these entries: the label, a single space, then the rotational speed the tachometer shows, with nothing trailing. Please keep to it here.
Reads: 6000 rpm
